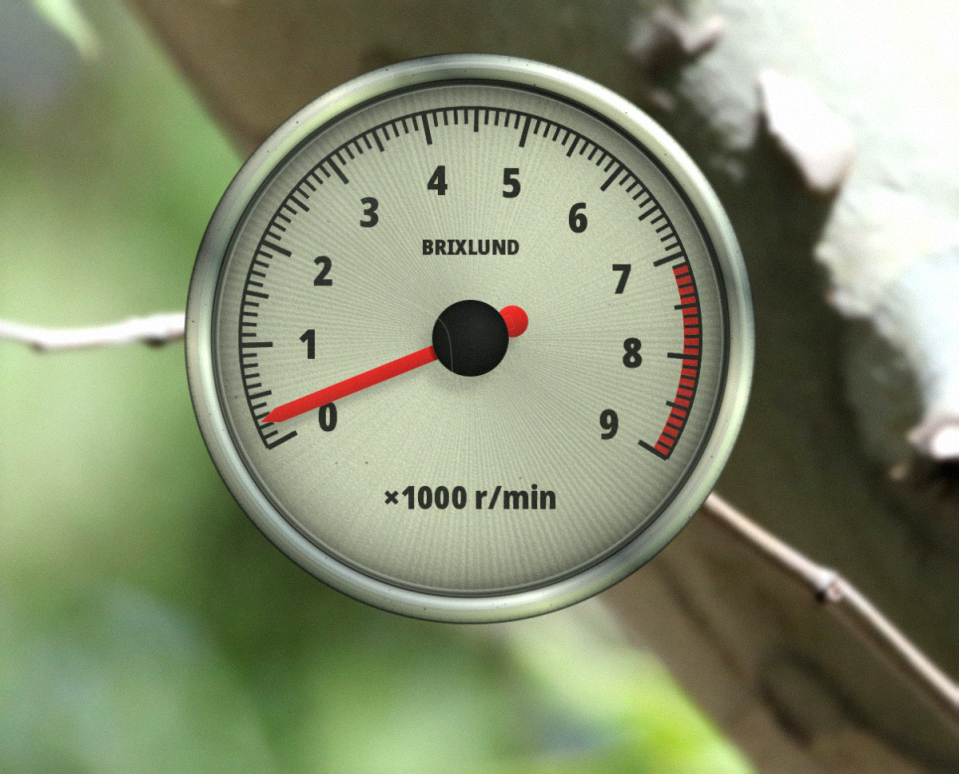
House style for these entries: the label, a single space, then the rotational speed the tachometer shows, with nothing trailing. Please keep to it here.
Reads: 250 rpm
